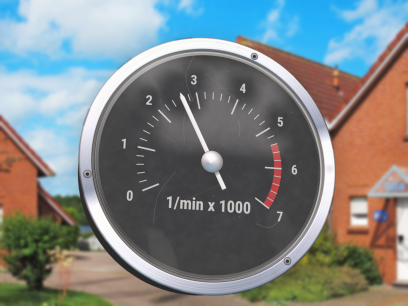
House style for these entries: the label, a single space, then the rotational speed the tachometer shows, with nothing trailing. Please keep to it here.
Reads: 2600 rpm
